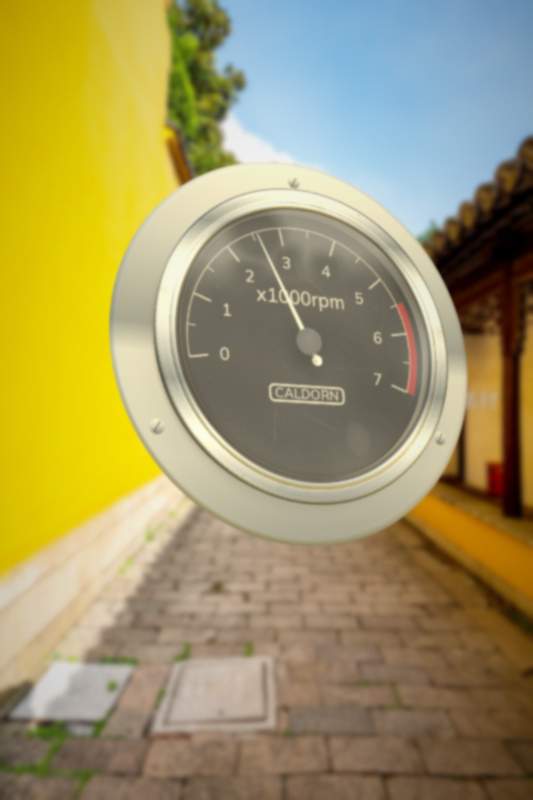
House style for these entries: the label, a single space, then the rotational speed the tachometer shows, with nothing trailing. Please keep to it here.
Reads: 2500 rpm
